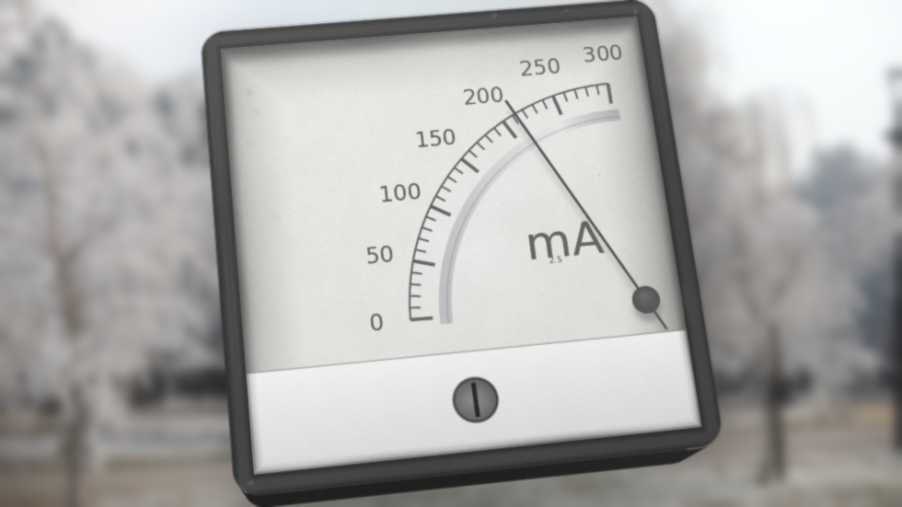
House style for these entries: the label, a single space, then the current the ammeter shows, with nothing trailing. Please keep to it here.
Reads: 210 mA
